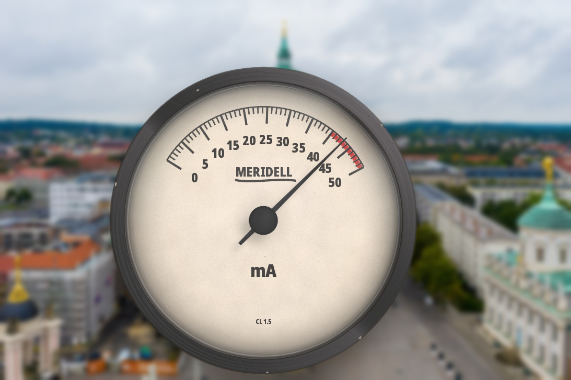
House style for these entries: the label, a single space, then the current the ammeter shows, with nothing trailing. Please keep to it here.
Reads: 43 mA
